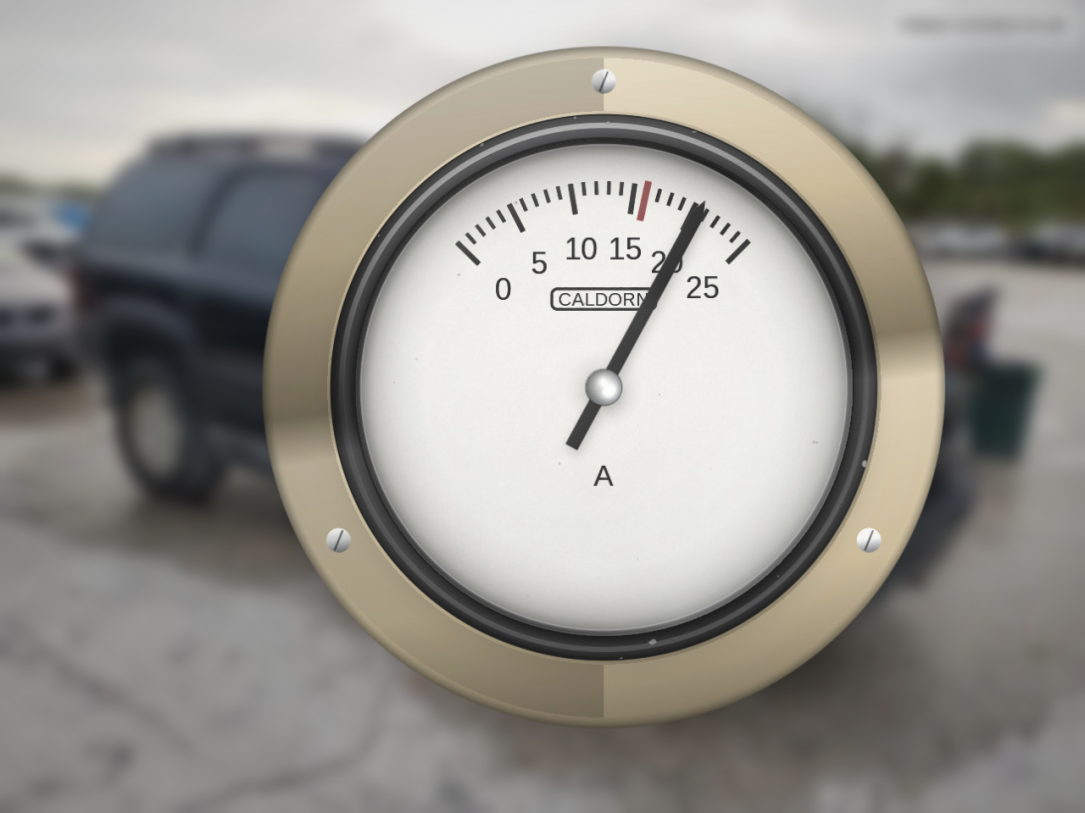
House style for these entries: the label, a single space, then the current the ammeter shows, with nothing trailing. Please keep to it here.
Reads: 20.5 A
